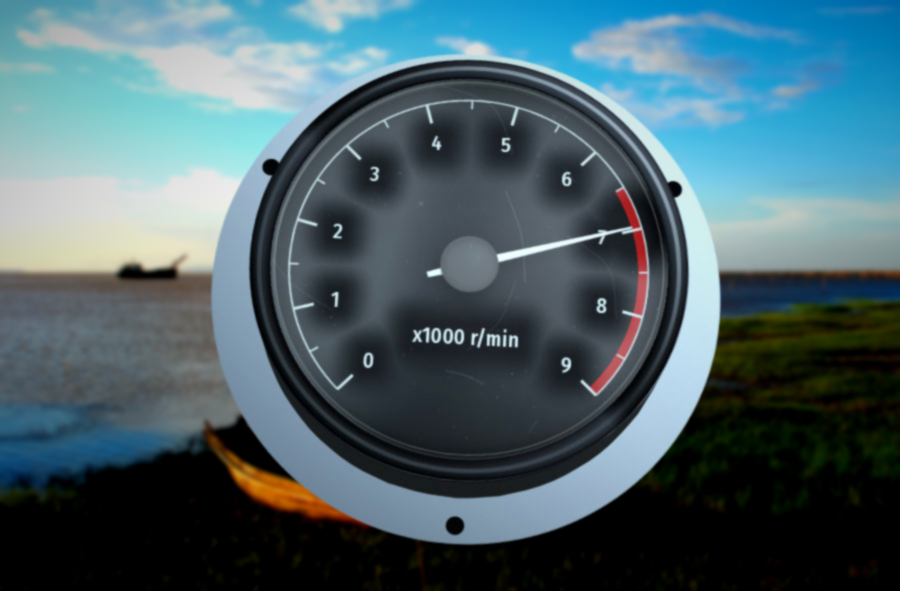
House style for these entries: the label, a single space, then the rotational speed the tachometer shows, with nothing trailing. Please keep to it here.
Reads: 7000 rpm
